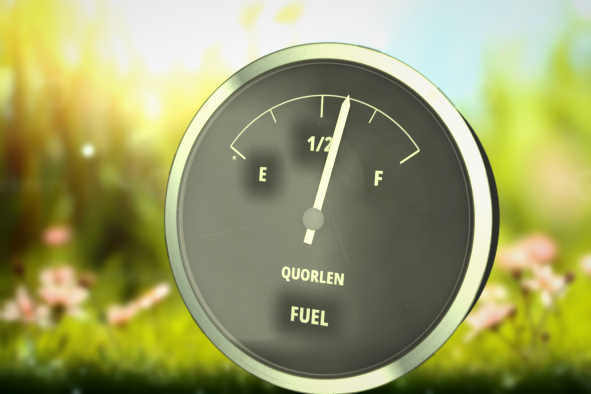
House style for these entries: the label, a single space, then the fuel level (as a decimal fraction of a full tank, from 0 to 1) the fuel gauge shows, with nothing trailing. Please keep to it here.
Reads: 0.625
